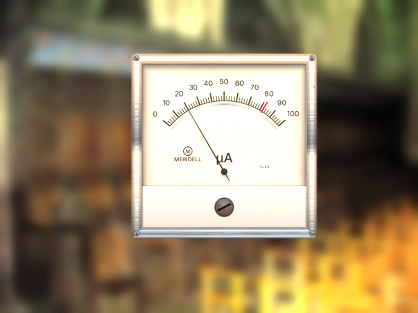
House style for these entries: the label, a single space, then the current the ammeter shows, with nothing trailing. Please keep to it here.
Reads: 20 µA
